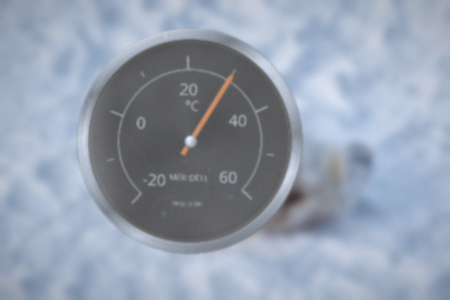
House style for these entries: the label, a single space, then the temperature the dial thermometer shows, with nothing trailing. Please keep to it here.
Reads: 30 °C
